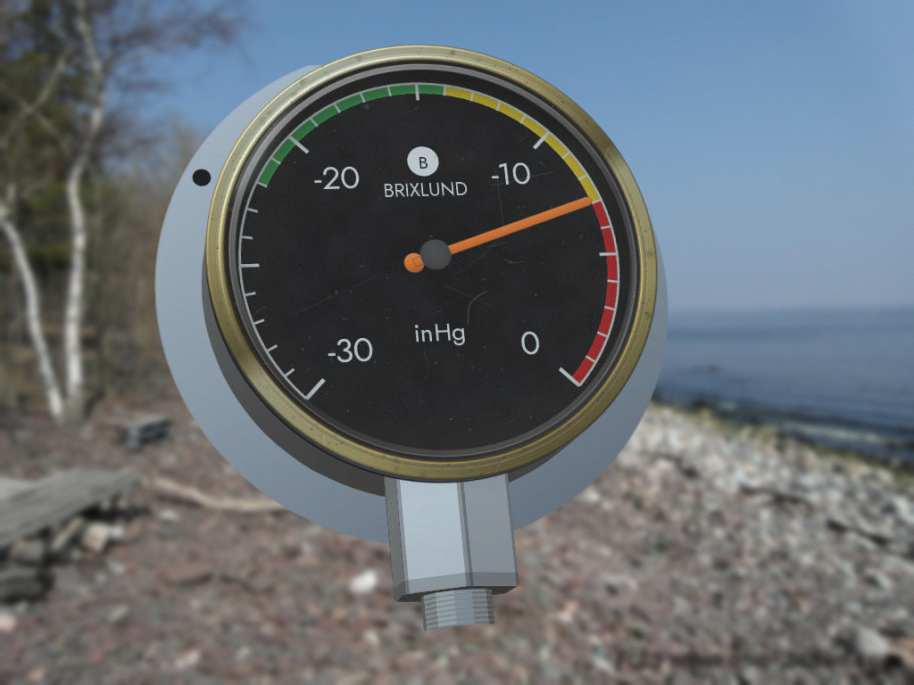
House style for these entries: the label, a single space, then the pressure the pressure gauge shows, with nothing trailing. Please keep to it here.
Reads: -7 inHg
